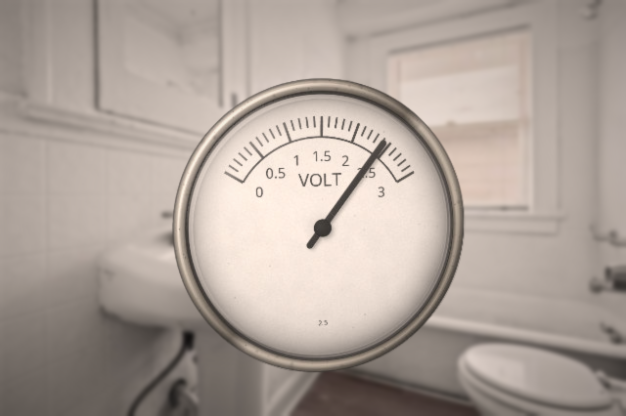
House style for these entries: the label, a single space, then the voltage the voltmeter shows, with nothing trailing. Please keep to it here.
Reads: 2.4 V
